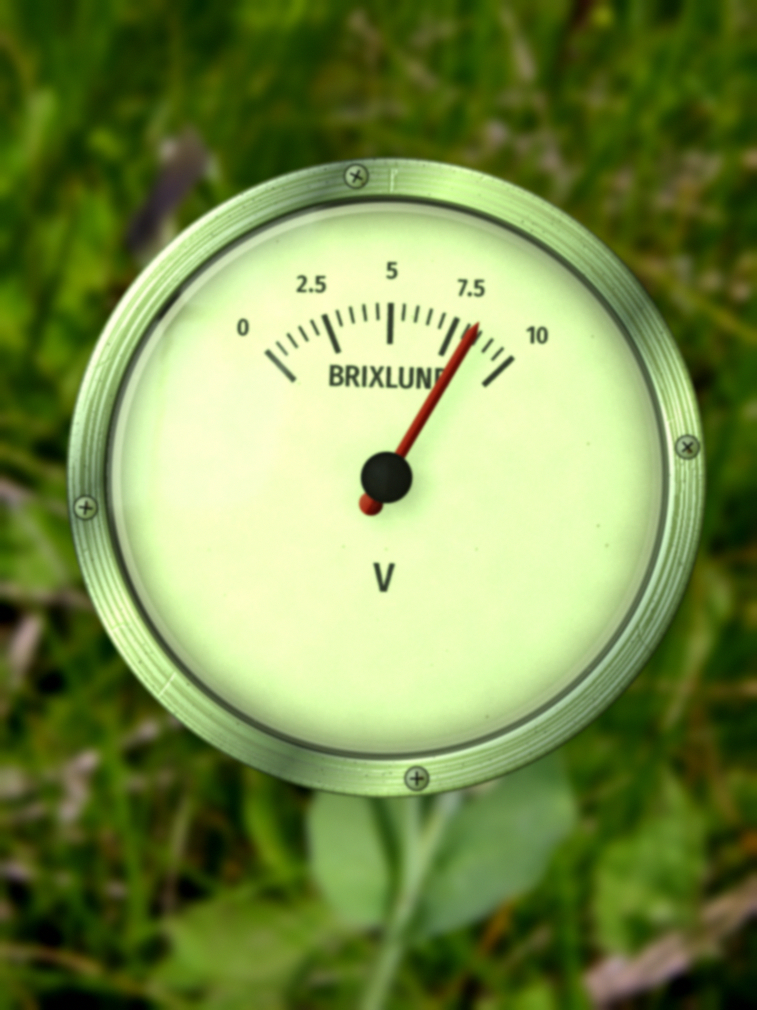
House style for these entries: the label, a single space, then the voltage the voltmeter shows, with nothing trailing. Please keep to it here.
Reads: 8.25 V
